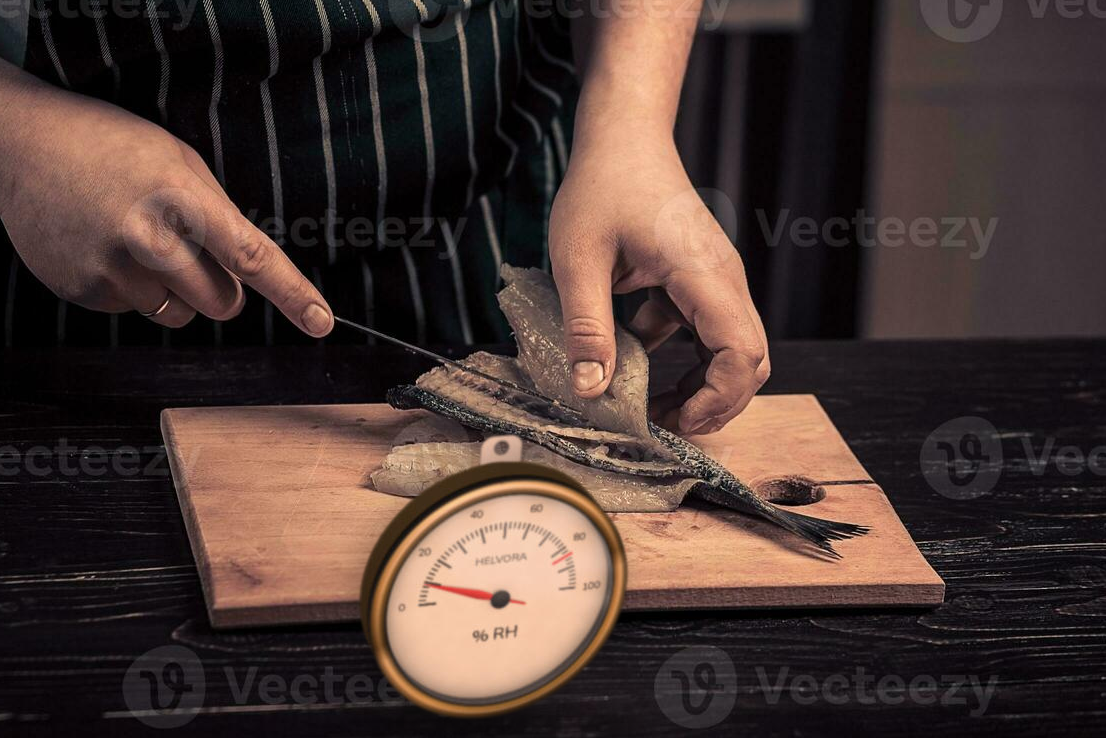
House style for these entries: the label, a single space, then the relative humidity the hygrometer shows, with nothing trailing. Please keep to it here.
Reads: 10 %
